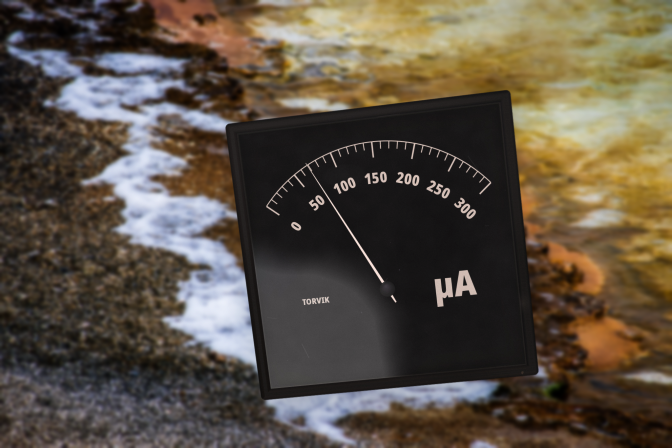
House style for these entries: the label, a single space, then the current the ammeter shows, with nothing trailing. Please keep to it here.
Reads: 70 µA
